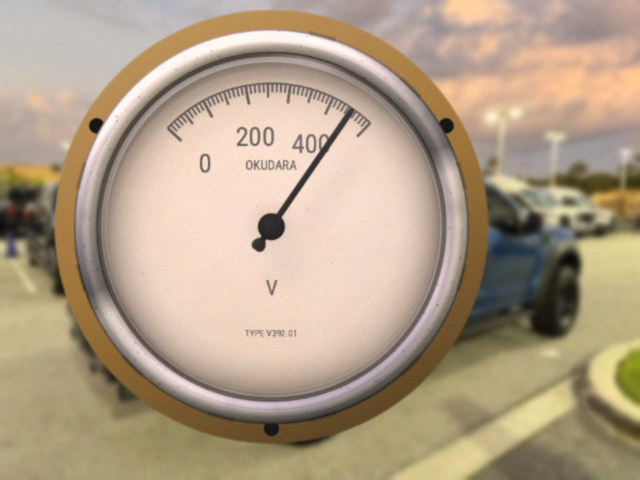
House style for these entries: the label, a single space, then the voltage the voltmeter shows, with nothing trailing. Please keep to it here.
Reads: 450 V
